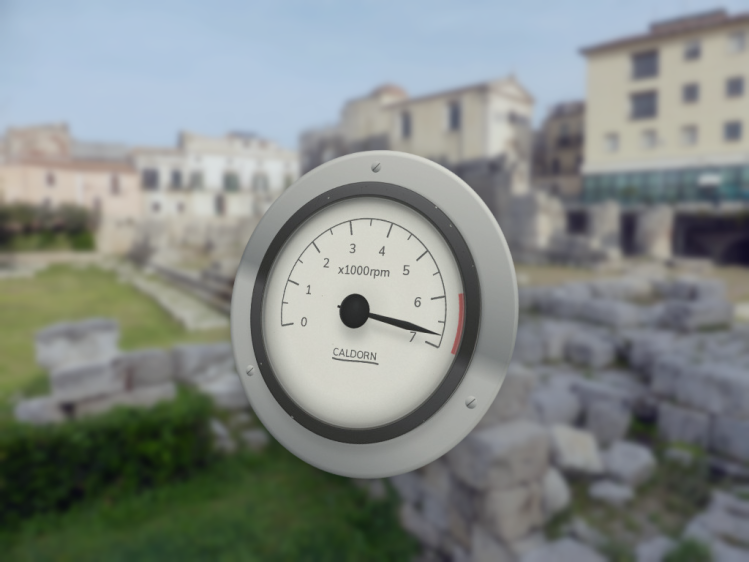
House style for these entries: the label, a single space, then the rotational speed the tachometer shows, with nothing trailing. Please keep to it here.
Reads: 6750 rpm
